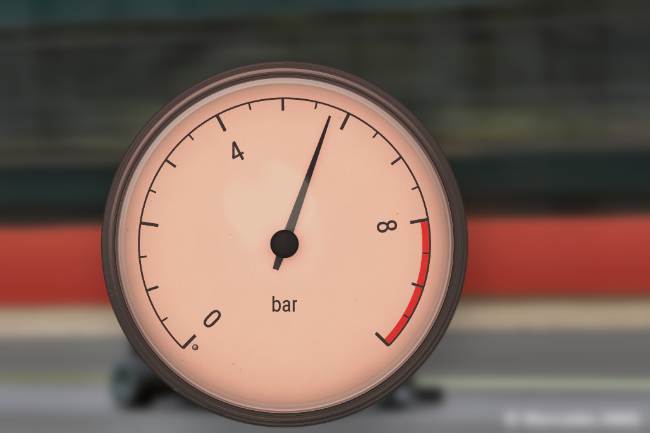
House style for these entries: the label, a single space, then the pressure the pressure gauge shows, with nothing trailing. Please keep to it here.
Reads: 5.75 bar
